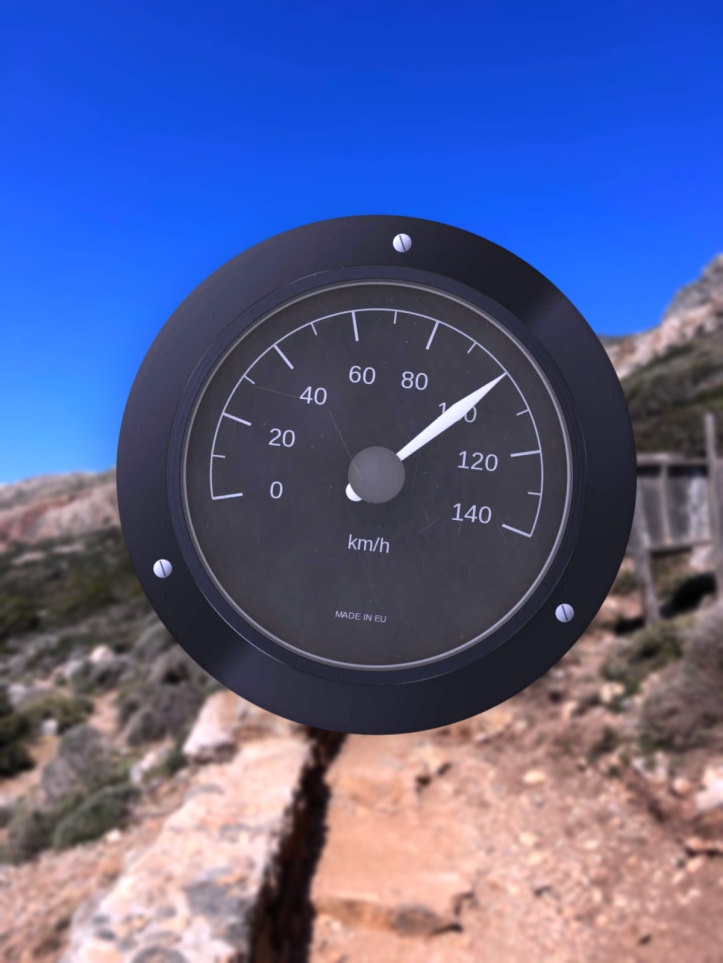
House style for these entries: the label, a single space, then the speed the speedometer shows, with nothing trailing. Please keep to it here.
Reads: 100 km/h
